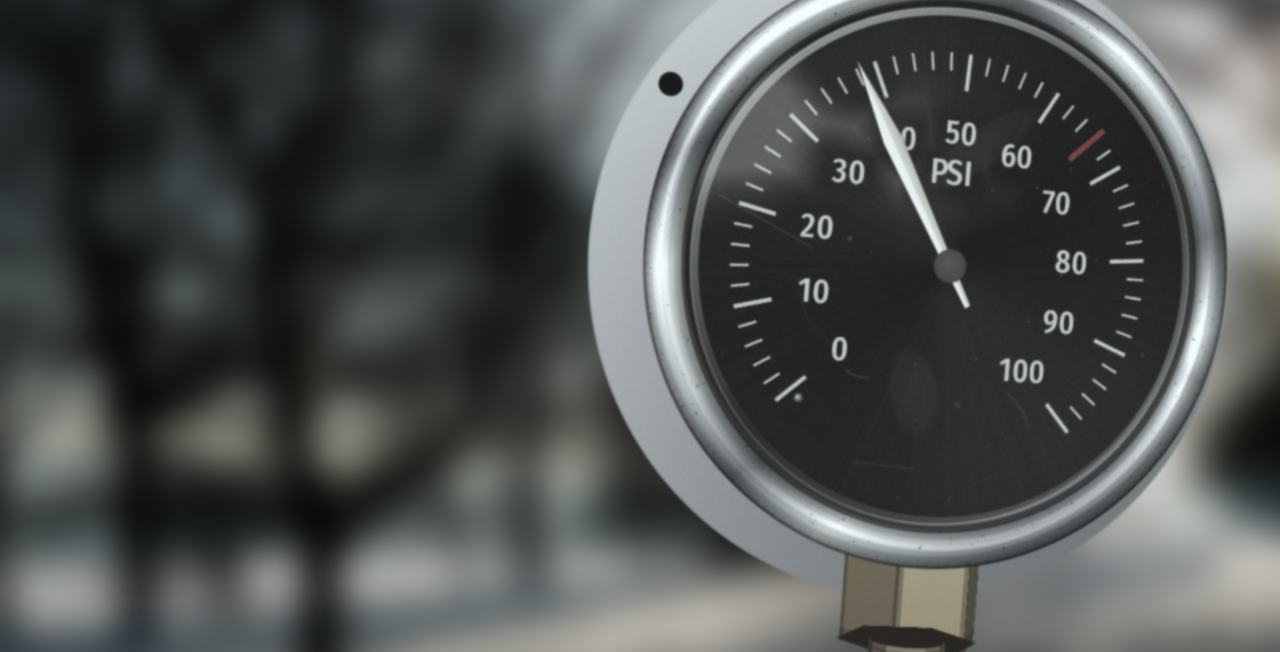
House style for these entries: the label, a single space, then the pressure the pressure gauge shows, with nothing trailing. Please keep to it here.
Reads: 38 psi
